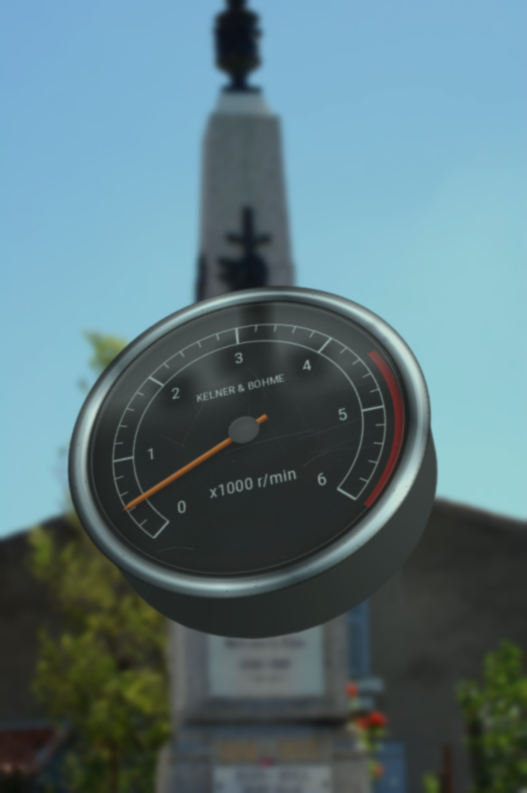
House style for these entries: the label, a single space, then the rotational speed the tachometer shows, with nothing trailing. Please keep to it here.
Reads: 400 rpm
